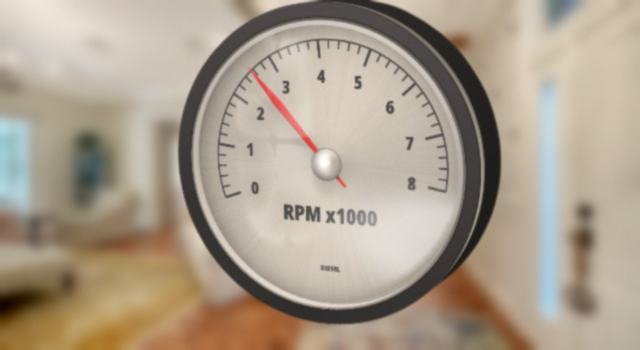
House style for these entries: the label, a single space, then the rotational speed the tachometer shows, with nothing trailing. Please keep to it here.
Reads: 2600 rpm
